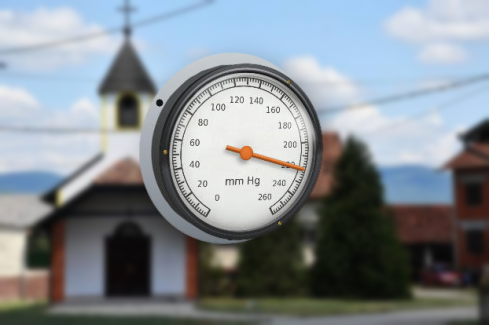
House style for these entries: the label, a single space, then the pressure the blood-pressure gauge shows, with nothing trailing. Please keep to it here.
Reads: 220 mmHg
